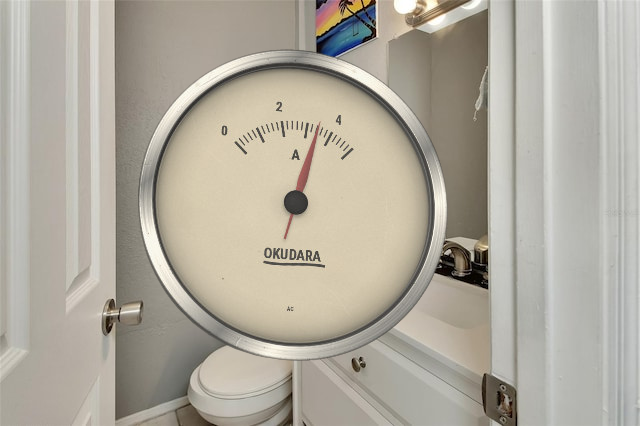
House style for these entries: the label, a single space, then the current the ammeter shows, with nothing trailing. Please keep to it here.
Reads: 3.4 A
